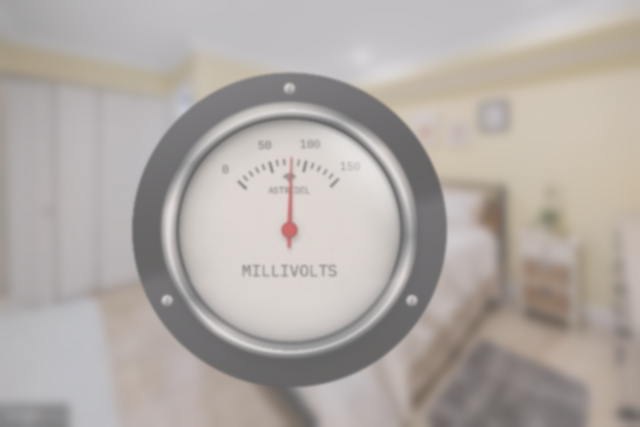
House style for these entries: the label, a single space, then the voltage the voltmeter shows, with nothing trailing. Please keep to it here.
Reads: 80 mV
